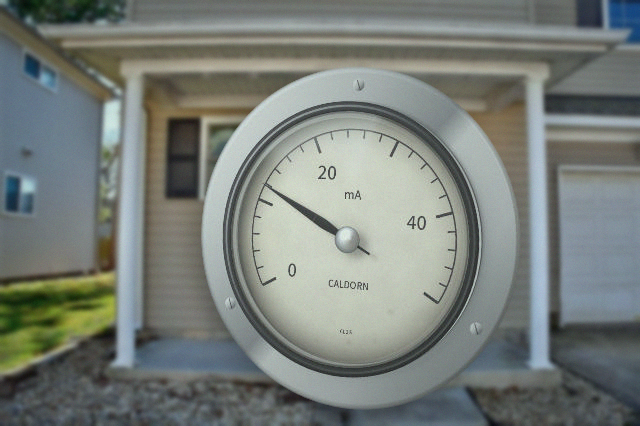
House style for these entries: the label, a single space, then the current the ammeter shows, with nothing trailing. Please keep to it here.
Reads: 12 mA
